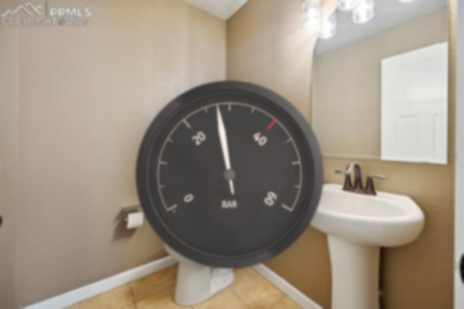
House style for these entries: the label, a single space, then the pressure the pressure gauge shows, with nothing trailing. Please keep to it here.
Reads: 27.5 bar
